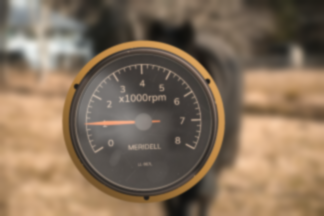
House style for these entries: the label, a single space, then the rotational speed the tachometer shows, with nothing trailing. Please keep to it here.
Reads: 1000 rpm
